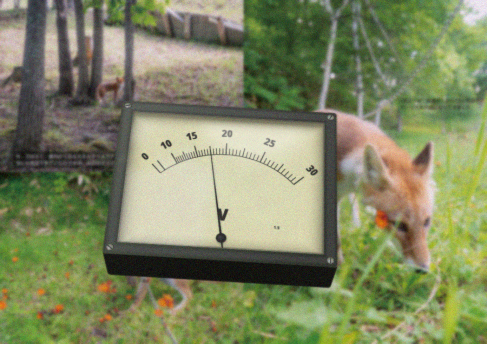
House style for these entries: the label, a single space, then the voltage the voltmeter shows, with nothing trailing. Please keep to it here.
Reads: 17.5 V
